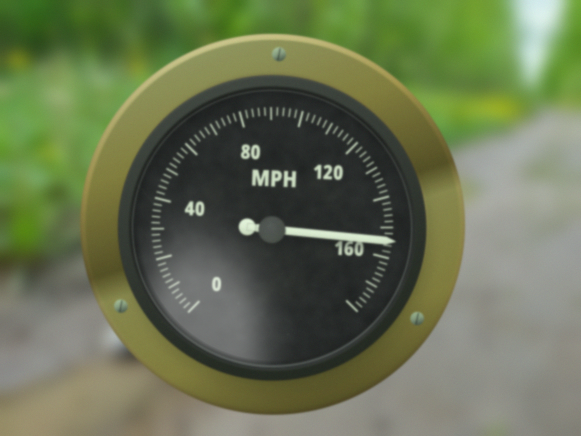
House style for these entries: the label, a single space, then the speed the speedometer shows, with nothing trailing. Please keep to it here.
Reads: 154 mph
